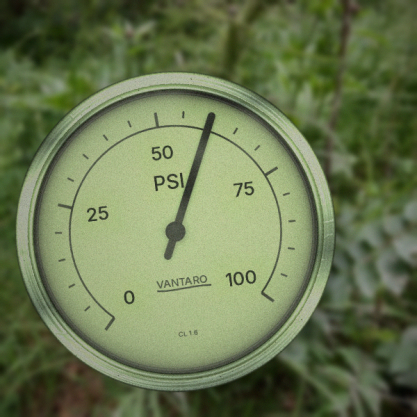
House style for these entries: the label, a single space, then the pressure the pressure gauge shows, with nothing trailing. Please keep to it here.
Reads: 60 psi
